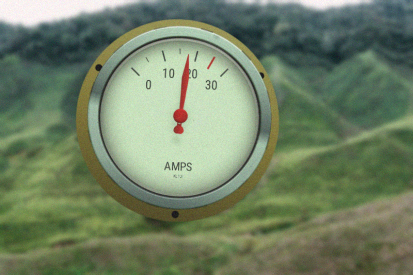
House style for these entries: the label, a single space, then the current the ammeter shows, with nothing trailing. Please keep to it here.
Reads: 17.5 A
